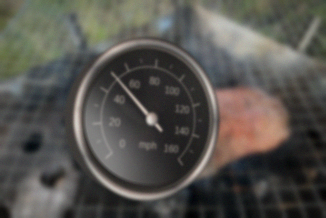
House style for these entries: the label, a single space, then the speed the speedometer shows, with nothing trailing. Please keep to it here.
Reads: 50 mph
